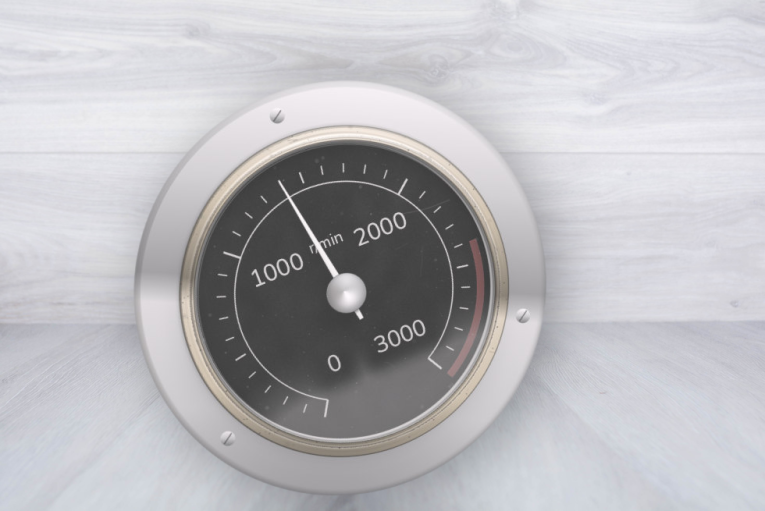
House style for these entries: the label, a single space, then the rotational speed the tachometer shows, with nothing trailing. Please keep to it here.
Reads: 1400 rpm
